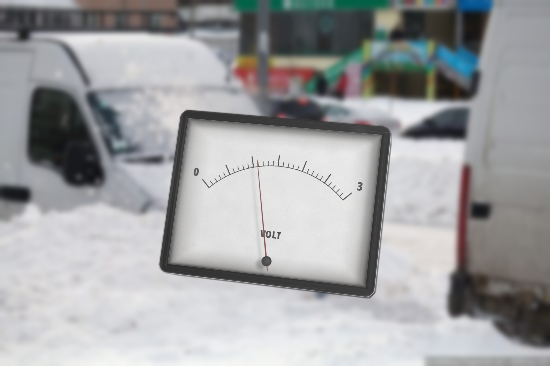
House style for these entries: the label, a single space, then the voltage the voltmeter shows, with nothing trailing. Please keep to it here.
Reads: 1.1 V
